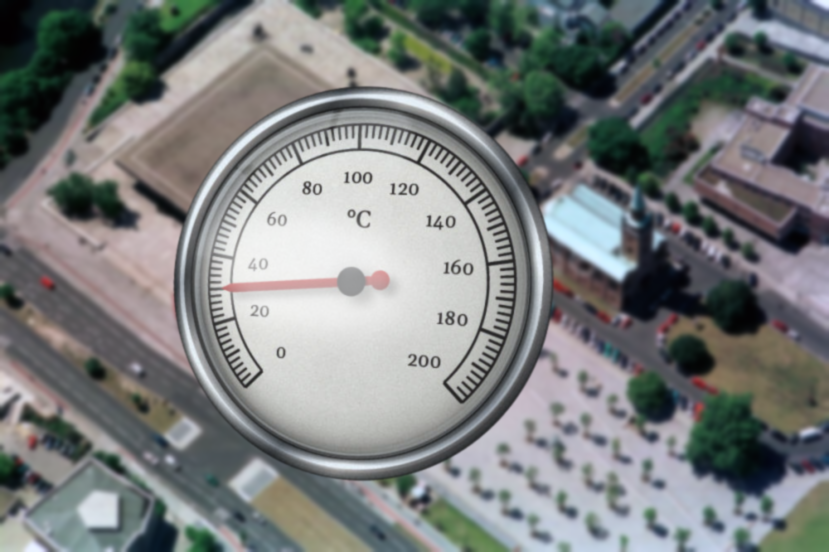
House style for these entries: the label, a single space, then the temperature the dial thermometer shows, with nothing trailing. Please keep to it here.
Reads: 30 °C
